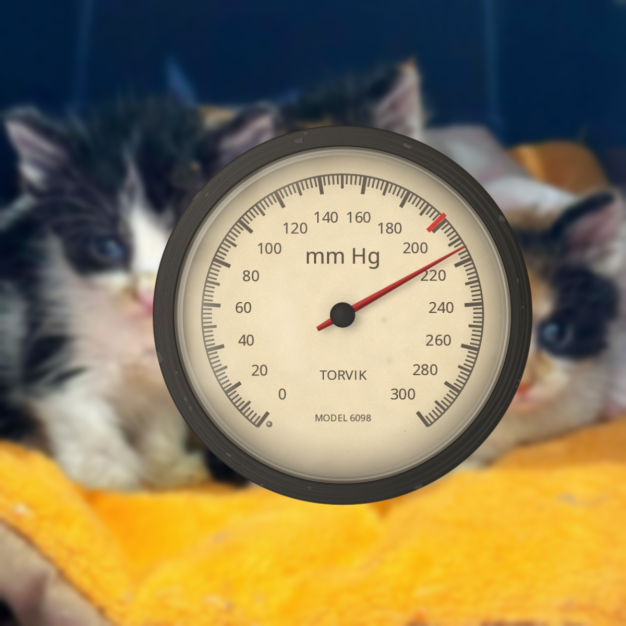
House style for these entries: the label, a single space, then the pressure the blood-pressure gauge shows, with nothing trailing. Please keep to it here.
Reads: 214 mmHg
